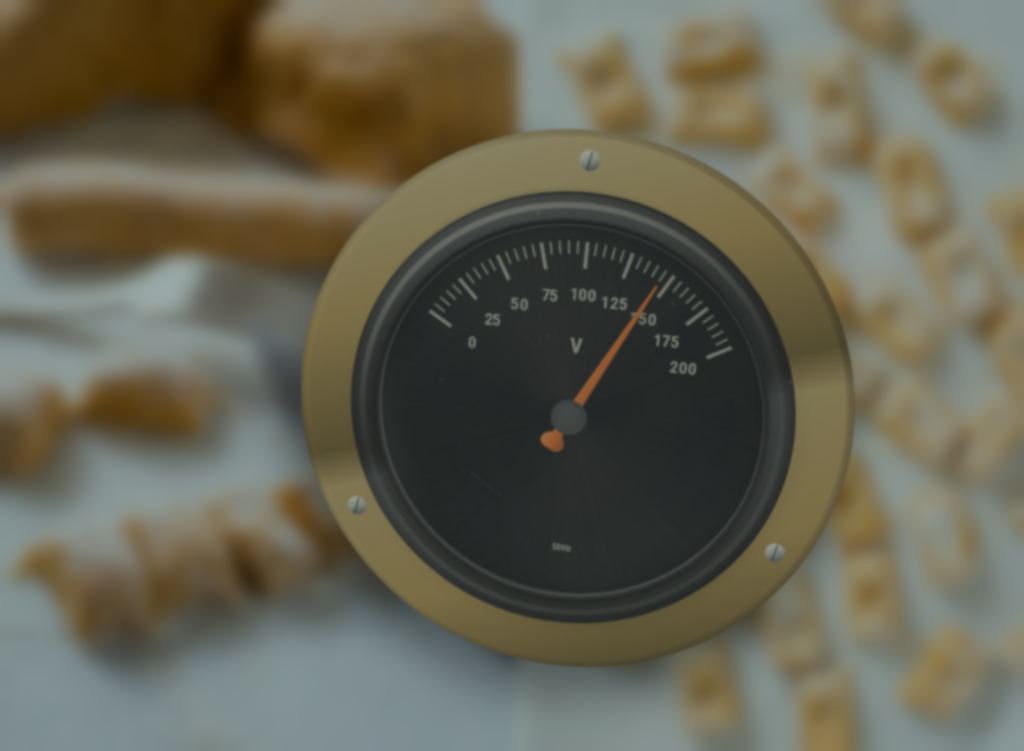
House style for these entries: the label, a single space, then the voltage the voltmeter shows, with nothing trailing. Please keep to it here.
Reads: 145 V
